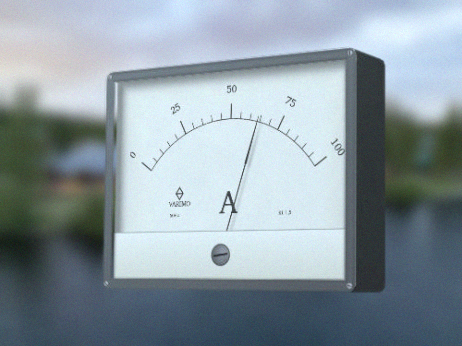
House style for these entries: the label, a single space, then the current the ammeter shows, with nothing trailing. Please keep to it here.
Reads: 65 A
